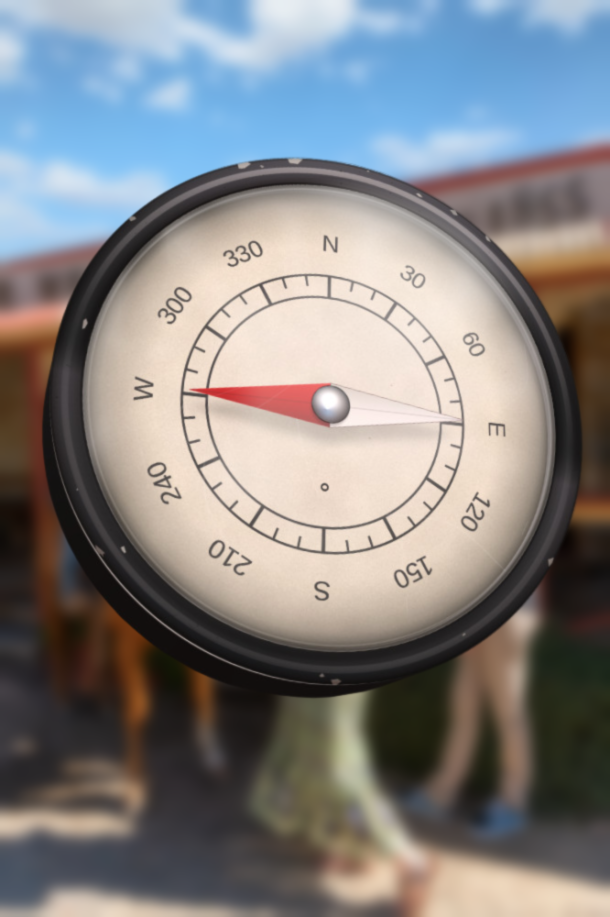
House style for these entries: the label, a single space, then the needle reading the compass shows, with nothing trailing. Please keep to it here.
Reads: 270 °
